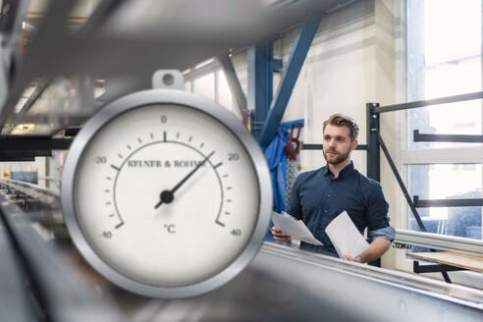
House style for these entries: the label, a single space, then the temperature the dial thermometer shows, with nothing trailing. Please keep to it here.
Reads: 16 °C
